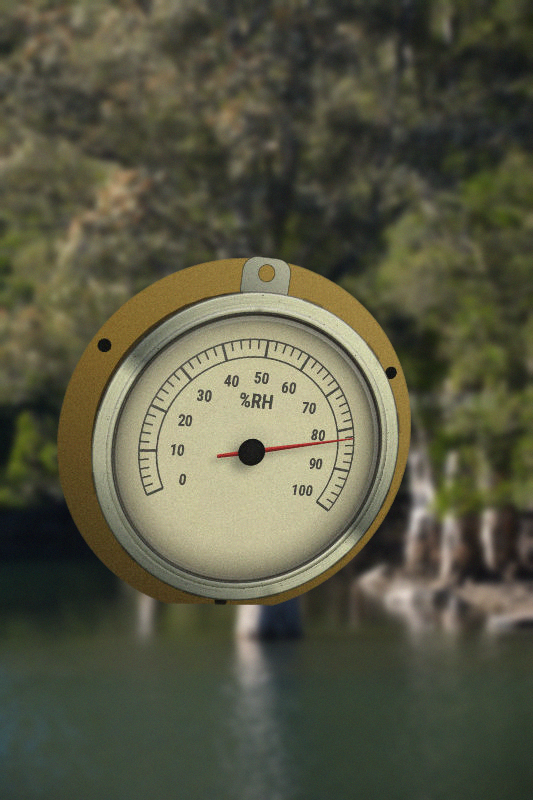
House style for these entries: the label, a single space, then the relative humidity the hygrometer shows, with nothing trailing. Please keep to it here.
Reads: 82 %
